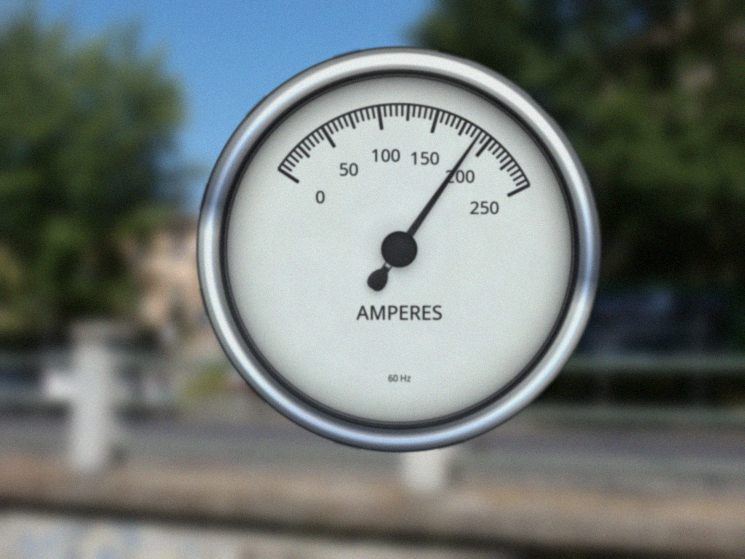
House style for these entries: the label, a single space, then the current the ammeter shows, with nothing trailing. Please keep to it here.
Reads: 190 A
